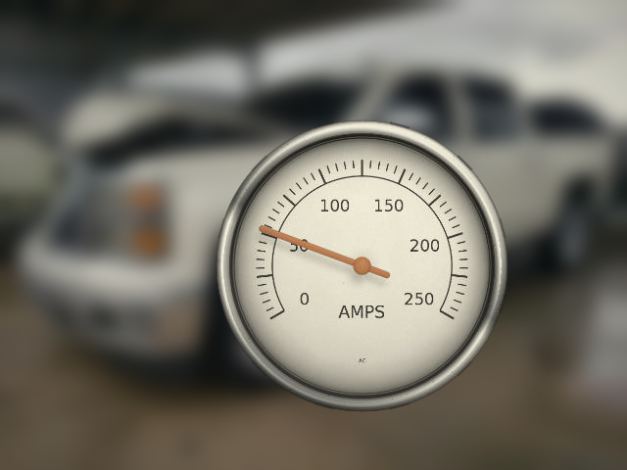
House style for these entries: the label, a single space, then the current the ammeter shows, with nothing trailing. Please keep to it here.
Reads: 52.5 A
